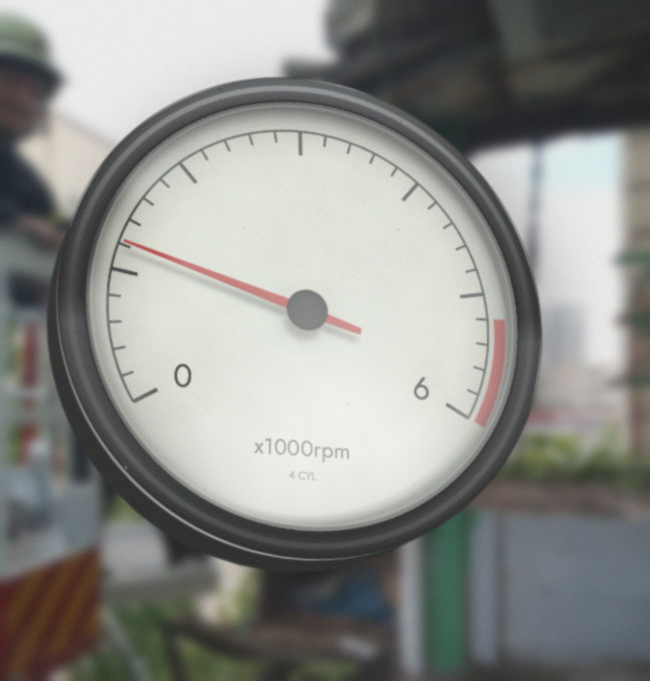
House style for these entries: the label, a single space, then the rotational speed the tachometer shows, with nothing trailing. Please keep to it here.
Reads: 1200 rpm
